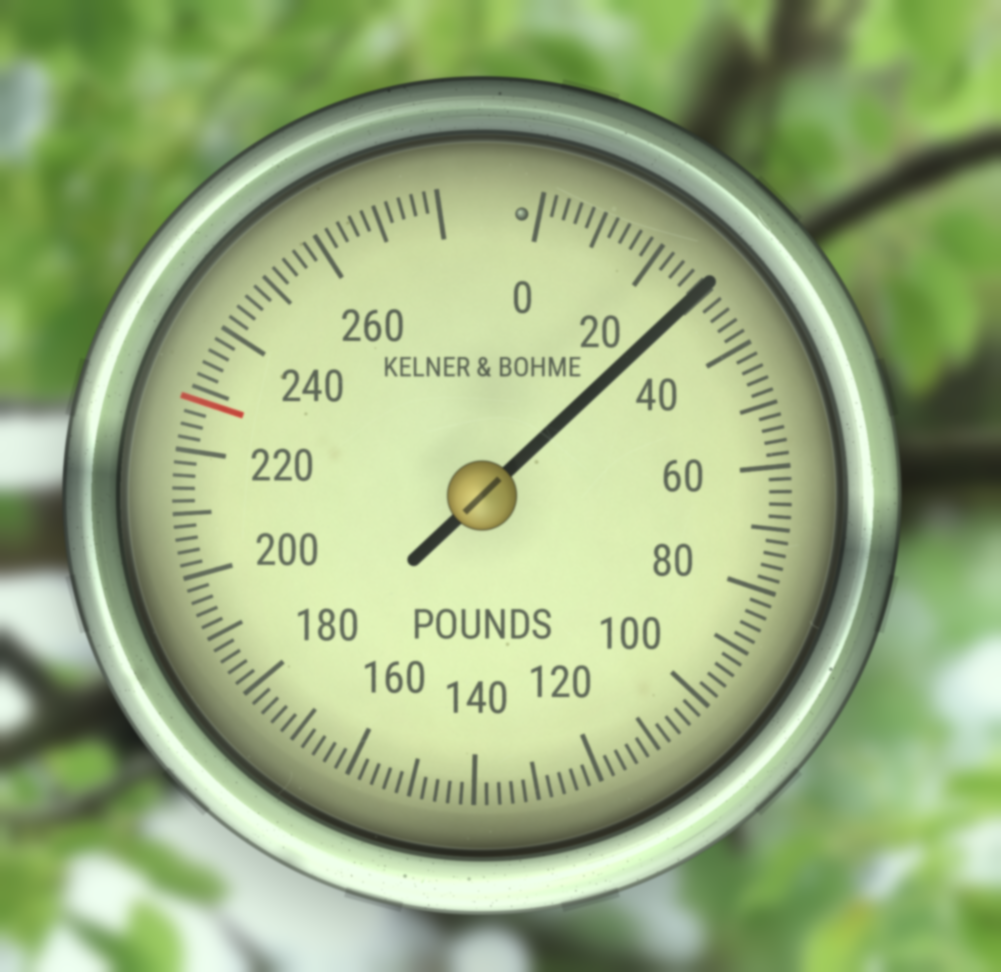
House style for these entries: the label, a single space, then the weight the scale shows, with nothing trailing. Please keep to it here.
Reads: 29 lb
